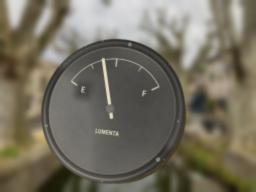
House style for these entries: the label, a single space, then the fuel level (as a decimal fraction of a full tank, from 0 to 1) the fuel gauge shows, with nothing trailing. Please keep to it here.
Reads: 0.375
